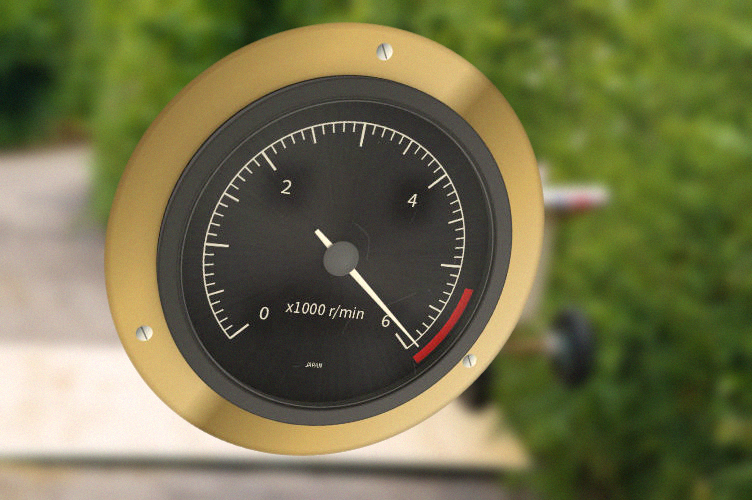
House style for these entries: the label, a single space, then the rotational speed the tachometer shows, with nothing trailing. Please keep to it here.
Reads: 5900 rpm
